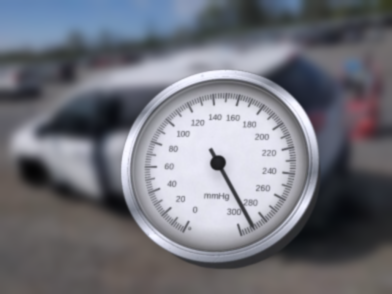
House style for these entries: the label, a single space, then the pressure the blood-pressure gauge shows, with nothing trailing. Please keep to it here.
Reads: 290 mmHg
